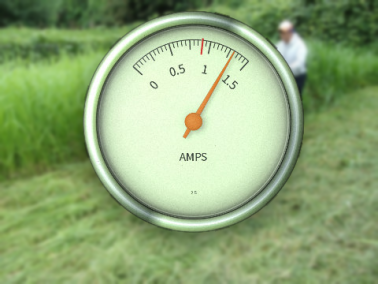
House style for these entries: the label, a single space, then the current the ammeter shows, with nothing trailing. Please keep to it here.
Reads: 1.3 A
